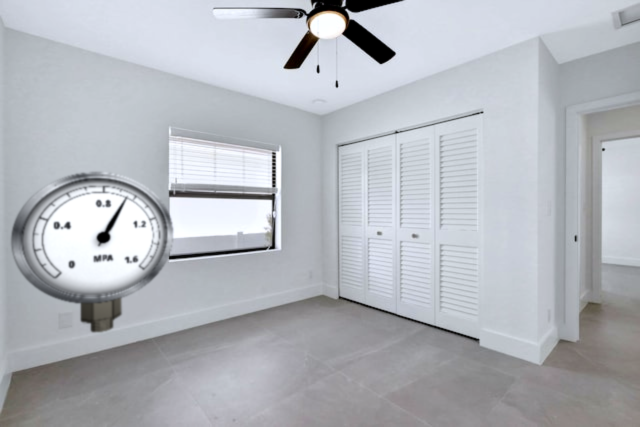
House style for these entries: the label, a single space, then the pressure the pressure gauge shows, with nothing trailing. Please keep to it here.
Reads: 0.95 MPa
